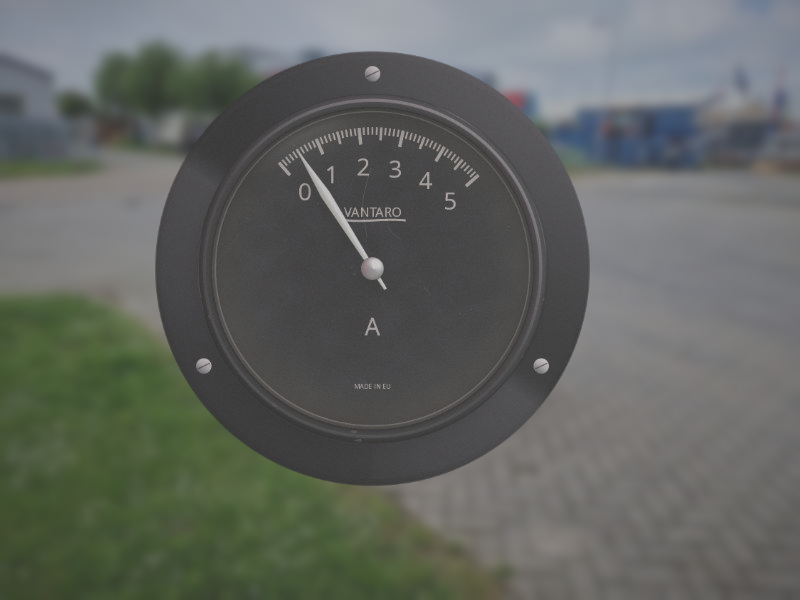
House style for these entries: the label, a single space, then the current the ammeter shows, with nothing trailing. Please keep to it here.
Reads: 0.5 A
